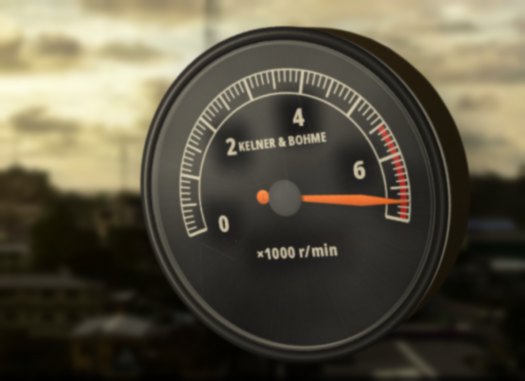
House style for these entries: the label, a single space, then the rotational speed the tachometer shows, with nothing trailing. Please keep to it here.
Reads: 6700 rpm
